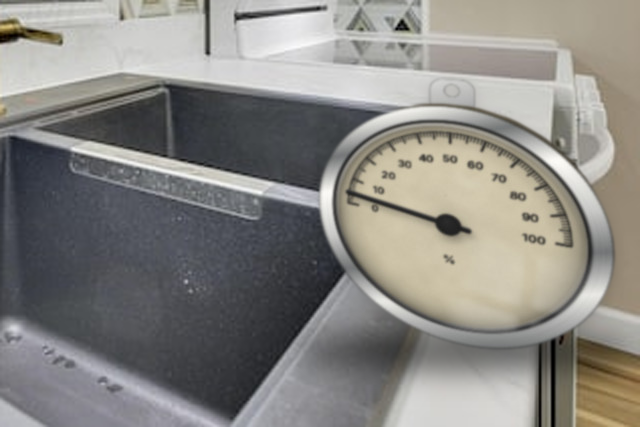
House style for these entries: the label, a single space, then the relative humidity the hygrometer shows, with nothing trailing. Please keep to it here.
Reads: 5 %
